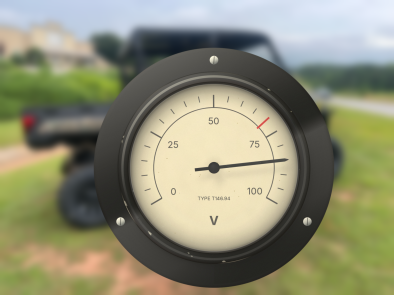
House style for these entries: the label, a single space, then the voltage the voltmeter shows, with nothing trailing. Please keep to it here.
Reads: 85 V
